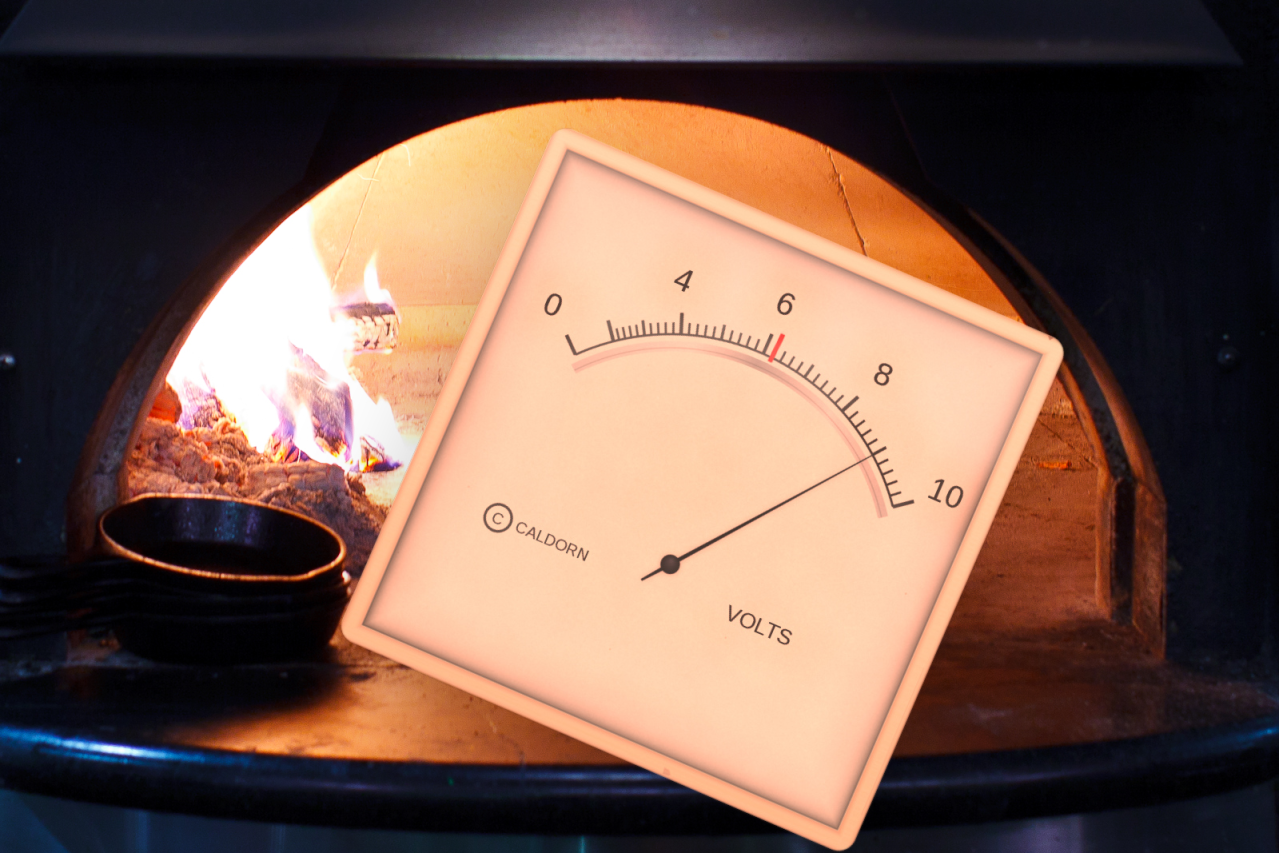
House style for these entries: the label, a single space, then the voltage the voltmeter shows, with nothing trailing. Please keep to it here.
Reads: 9 V
